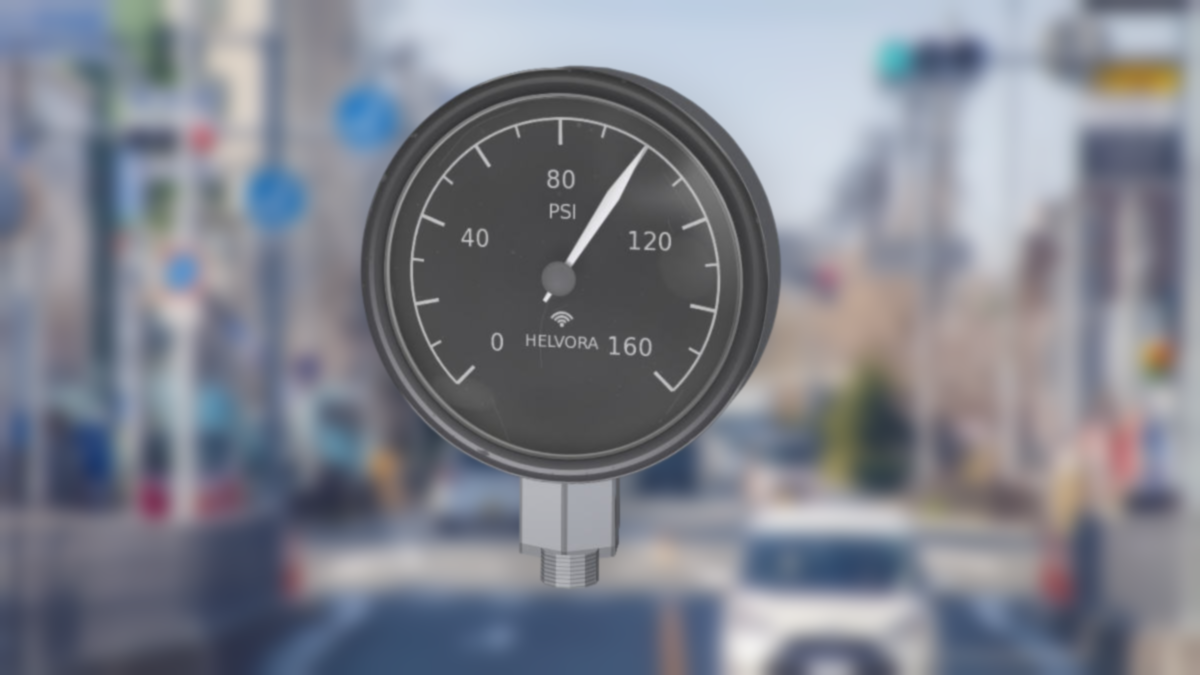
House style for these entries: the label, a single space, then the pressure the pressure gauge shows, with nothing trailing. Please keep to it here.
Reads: 100 psi
